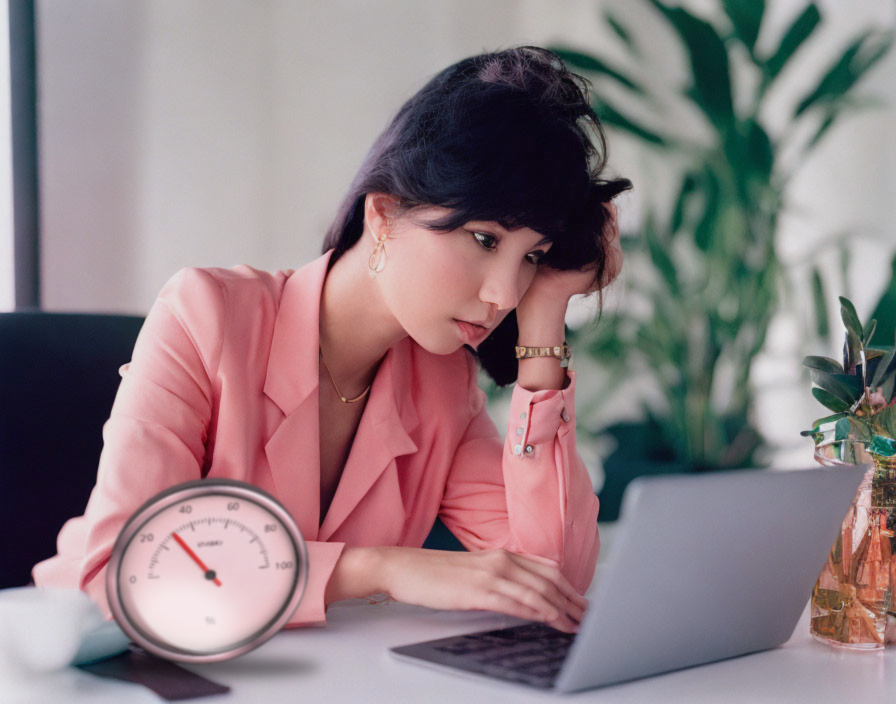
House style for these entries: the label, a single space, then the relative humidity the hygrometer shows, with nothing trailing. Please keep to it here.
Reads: 30 %
